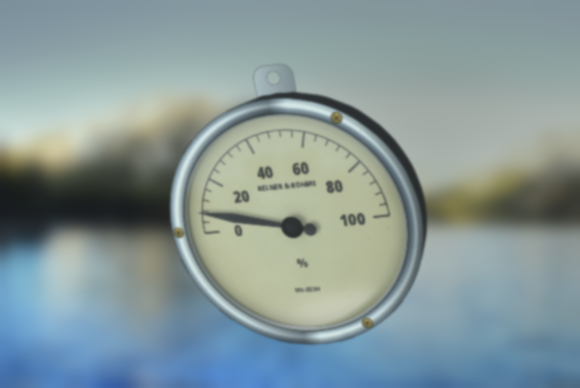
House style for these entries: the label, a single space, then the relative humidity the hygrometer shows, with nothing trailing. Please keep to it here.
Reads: 8 %
